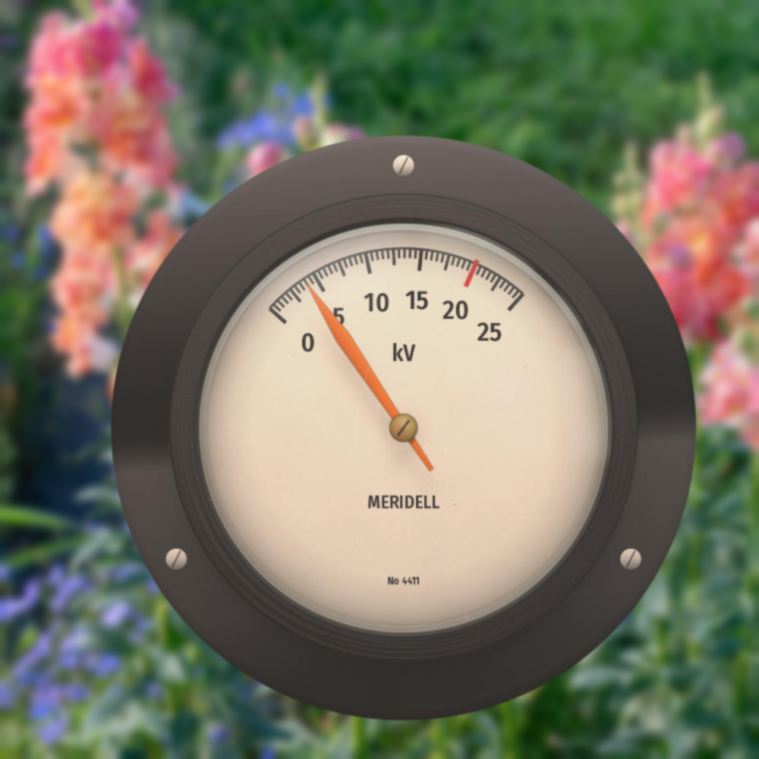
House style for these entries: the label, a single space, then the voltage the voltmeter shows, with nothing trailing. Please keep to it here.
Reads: 4 kV
